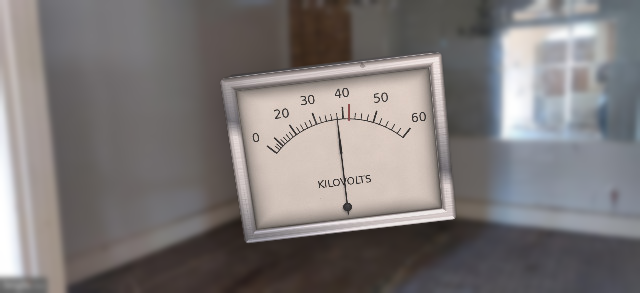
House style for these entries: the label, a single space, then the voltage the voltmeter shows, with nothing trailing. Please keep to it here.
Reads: 38 kV
